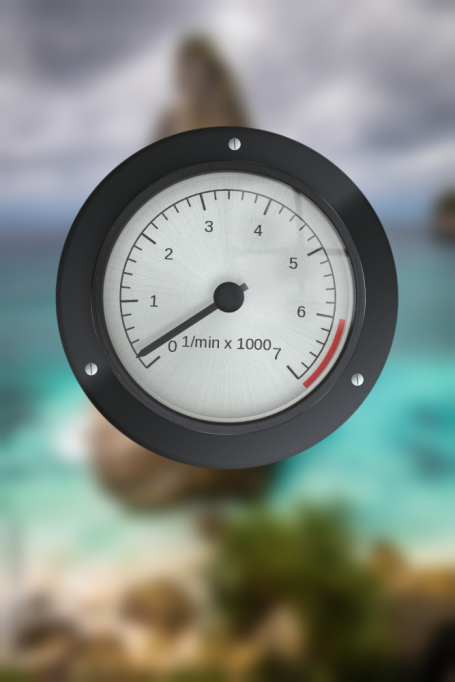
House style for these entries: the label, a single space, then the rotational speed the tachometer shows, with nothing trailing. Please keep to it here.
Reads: 200 rpm
